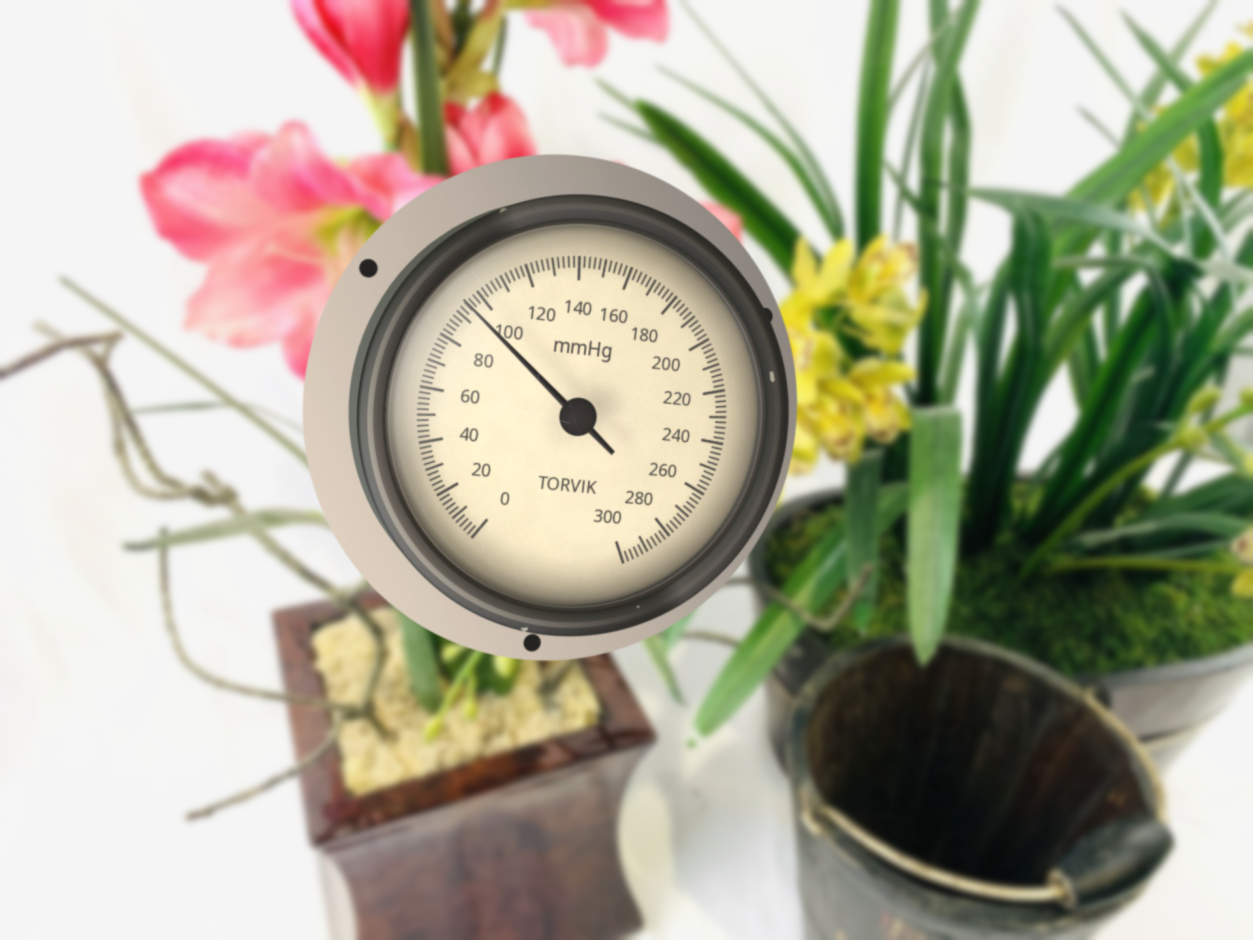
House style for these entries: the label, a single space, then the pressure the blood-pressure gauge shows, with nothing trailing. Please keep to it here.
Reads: 94 mmHg
